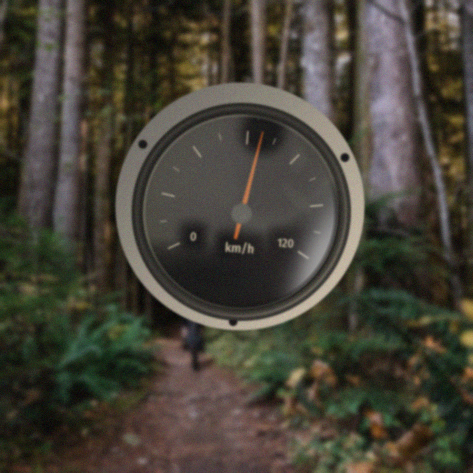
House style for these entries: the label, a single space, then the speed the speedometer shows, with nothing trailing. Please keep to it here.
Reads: 65 km/h
